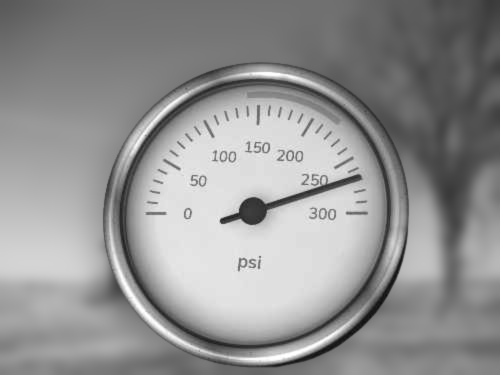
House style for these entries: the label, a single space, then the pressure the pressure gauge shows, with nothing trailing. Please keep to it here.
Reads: 270 psi
